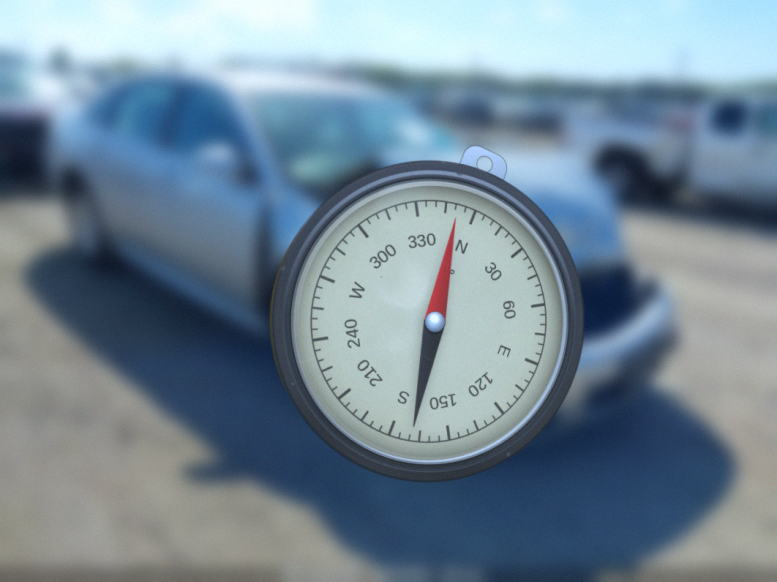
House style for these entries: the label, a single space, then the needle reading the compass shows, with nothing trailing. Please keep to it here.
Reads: 350 °
